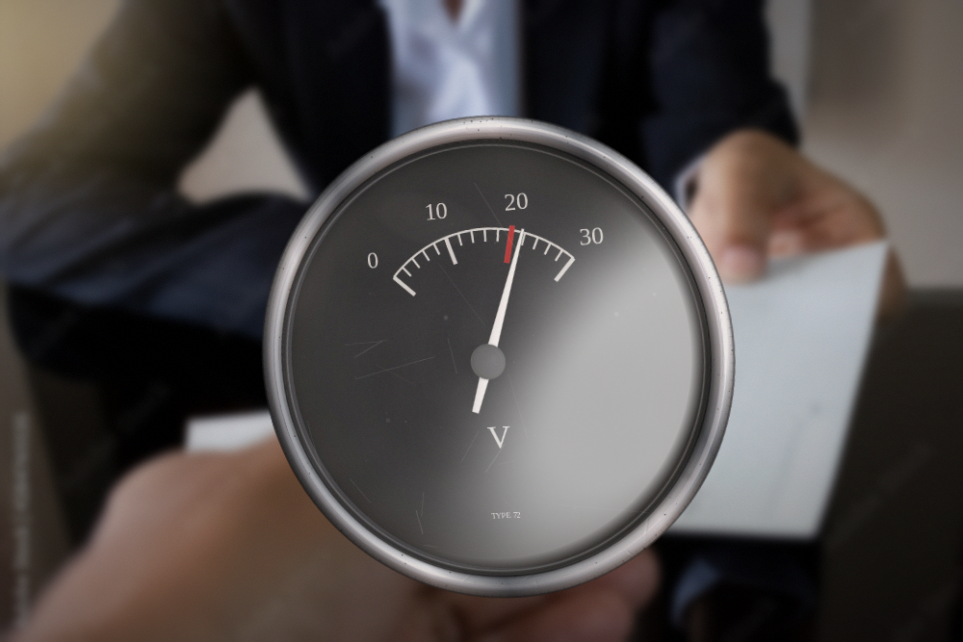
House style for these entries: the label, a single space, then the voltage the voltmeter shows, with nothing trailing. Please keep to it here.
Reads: 22 V
